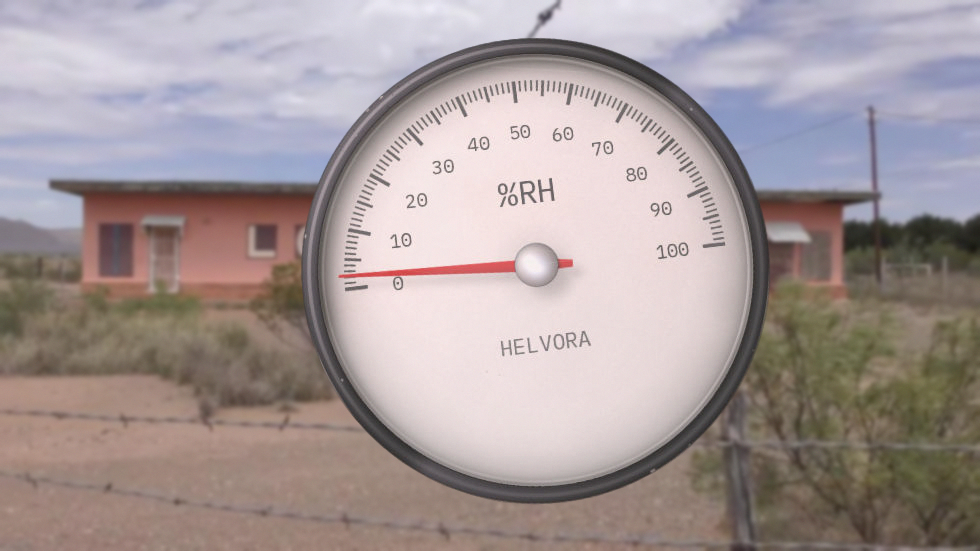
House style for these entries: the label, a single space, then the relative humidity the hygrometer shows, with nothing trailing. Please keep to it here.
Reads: 2 %
